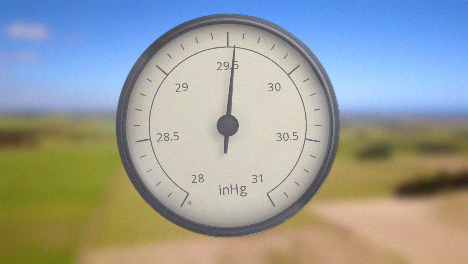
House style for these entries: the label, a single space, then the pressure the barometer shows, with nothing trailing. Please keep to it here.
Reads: 29.55 inHg
